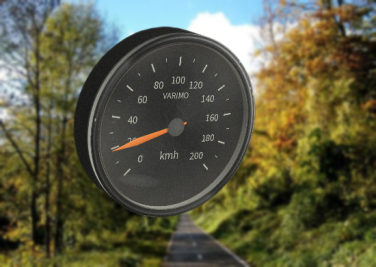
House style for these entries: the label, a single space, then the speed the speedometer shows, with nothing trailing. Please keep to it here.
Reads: 20 km/h
